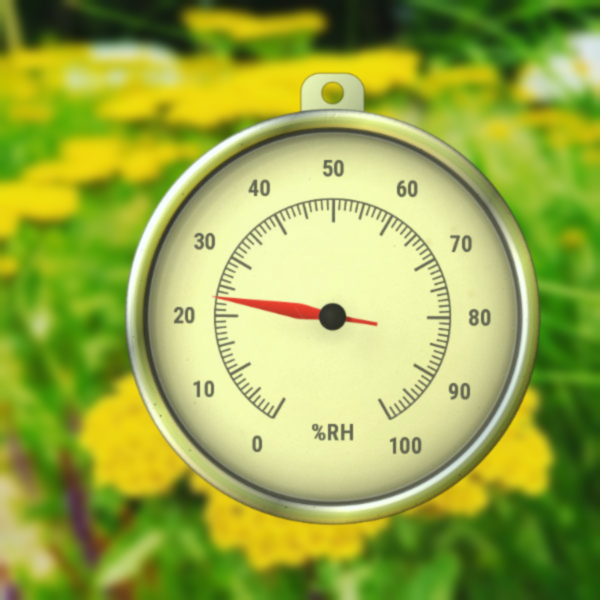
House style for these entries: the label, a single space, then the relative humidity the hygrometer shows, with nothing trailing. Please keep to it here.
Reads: 23 %
